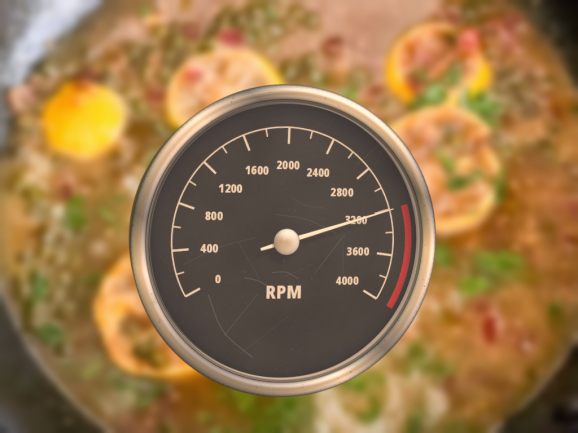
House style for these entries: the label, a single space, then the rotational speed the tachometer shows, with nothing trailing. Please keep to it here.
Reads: 3200 rpm
